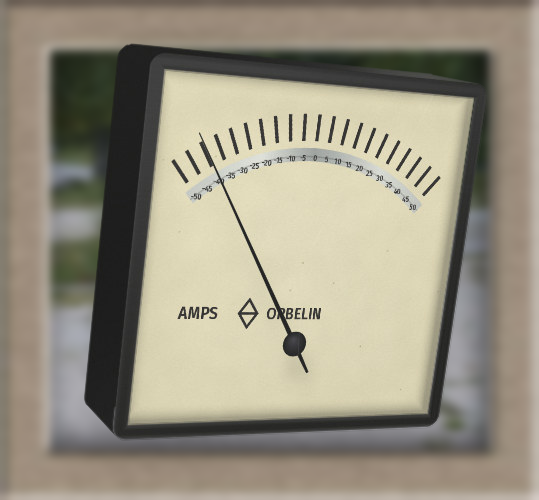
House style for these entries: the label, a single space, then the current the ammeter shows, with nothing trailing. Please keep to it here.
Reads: -40 A
